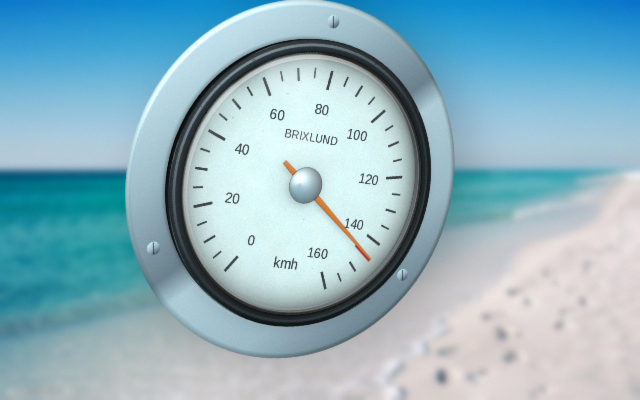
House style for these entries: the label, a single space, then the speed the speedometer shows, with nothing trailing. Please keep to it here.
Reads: 145 km/h
